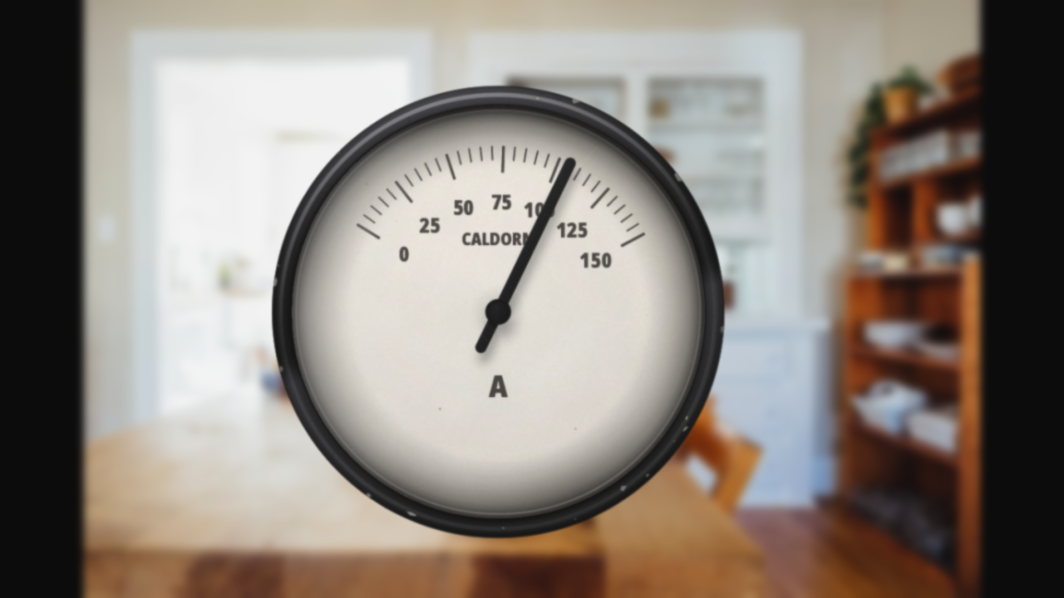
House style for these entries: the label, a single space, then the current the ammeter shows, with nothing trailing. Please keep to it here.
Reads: 105 A
